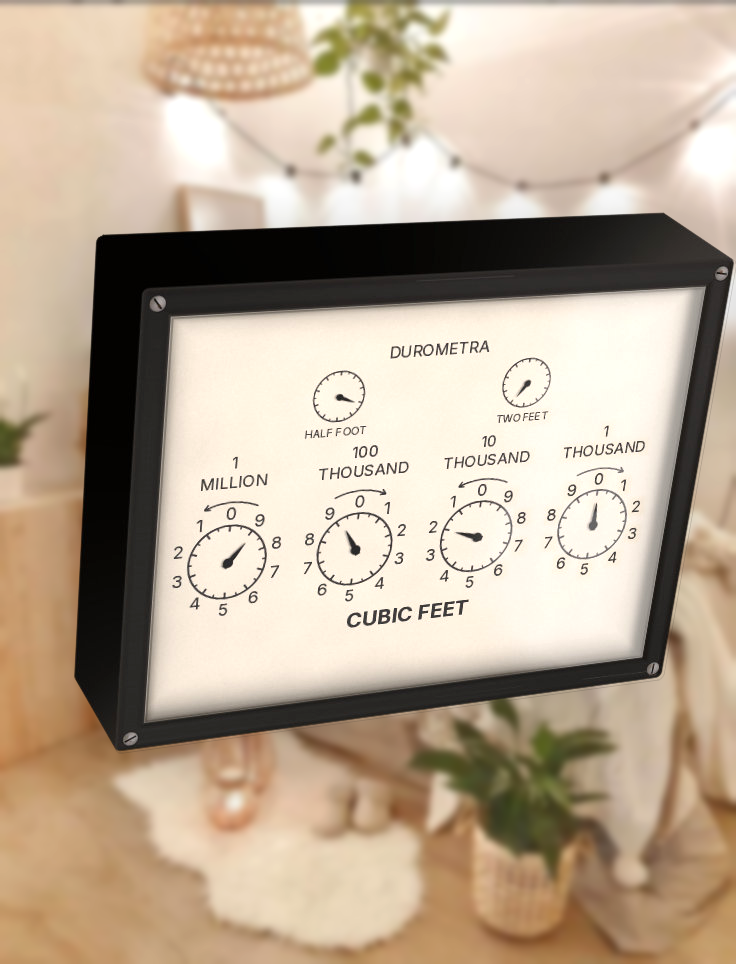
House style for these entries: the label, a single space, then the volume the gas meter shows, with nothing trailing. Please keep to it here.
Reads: 892000 ft³
